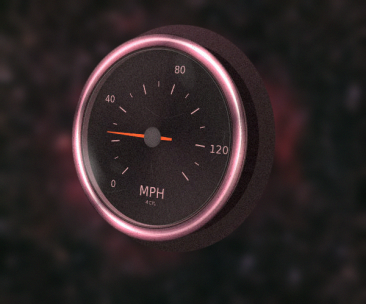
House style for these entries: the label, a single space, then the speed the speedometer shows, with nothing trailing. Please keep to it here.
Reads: 25 mph
